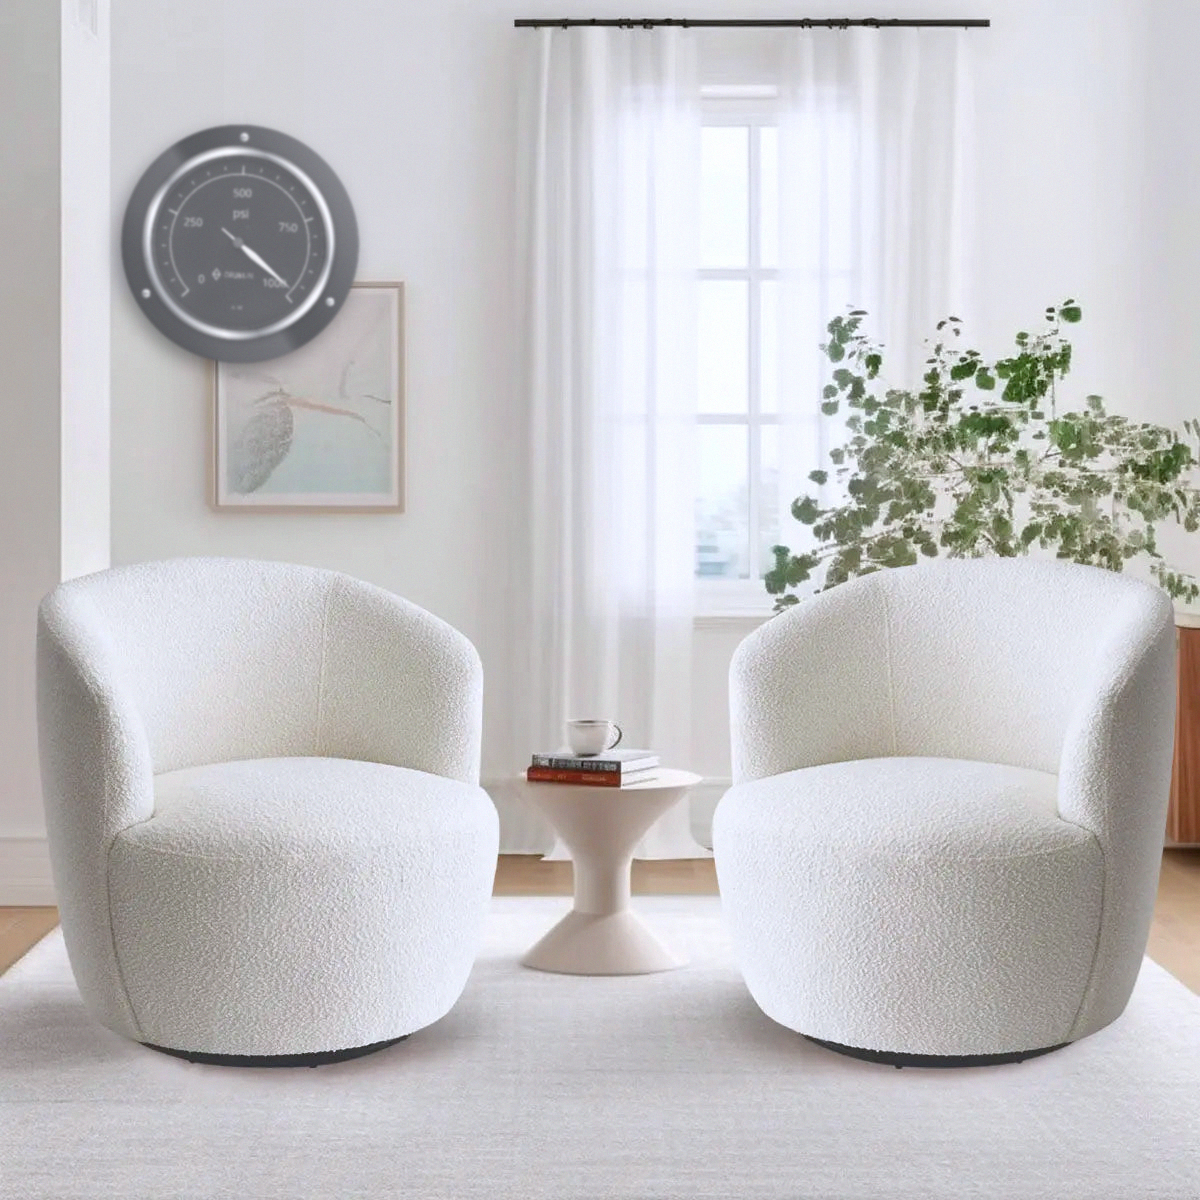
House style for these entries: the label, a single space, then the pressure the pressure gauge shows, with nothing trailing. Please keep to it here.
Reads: 975 psi
